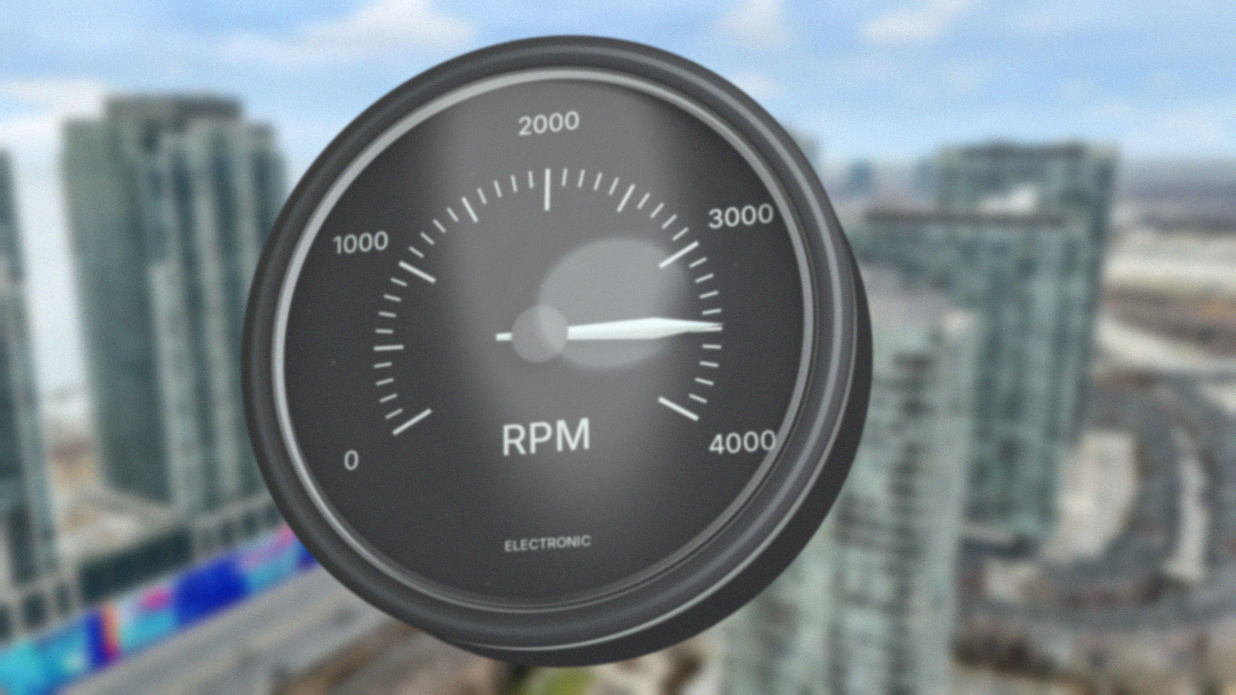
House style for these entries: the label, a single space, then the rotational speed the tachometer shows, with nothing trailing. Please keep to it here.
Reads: 3500 rpm
